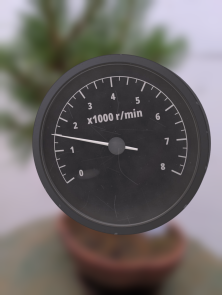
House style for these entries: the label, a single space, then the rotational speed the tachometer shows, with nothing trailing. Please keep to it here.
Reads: 1500 rpm
